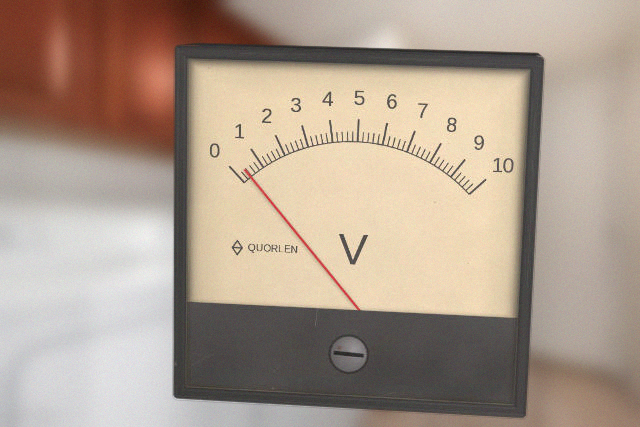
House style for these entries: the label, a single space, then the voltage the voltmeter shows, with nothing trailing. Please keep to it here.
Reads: 0.4 V
